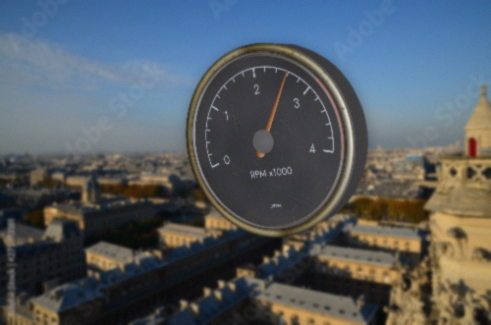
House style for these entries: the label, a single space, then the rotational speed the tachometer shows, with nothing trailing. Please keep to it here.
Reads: 2600 rpm
